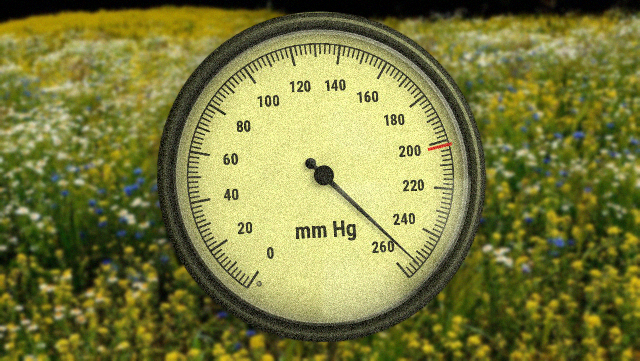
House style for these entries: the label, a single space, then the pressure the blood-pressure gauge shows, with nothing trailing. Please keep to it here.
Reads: 254 mmHg
